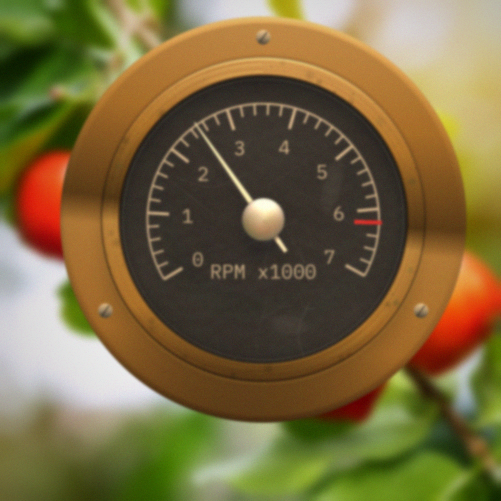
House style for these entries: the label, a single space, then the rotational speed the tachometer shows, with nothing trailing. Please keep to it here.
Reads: 2500 rpm
